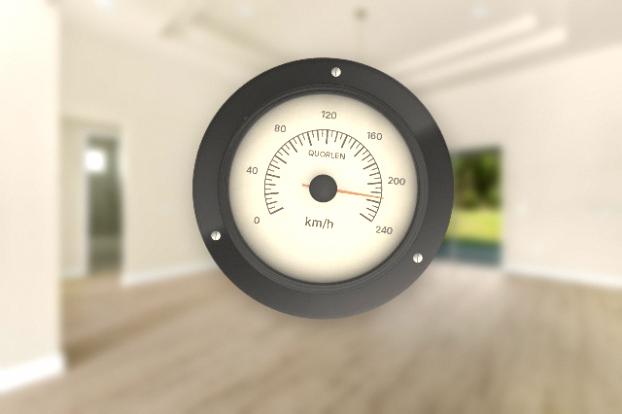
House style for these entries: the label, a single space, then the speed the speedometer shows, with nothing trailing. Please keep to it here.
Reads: 215 km/h
